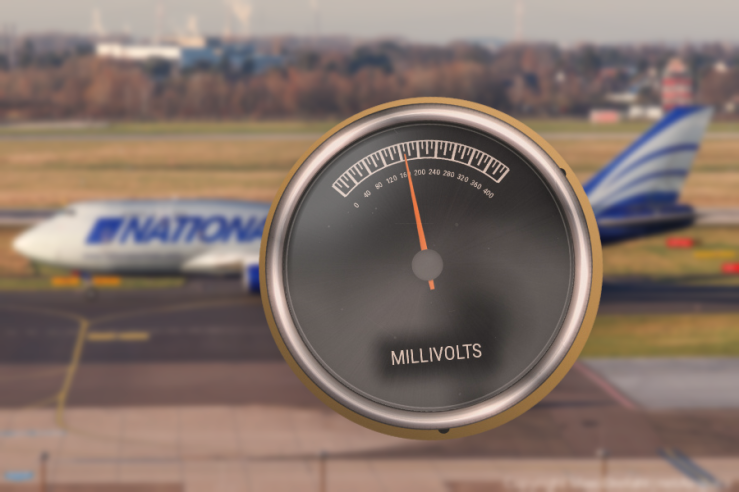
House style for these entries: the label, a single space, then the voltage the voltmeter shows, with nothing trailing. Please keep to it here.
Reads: 170 mV
